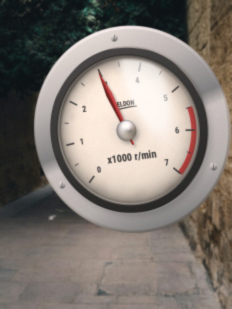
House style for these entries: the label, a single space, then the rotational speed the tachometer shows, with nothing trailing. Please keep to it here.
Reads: 3000 rpm
